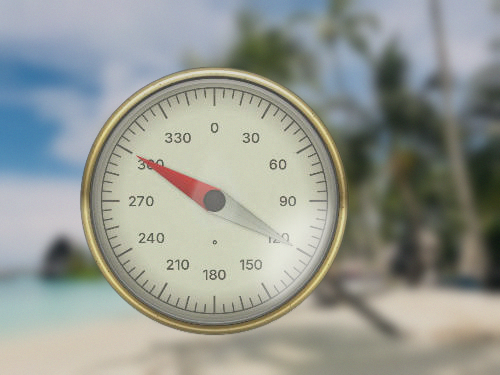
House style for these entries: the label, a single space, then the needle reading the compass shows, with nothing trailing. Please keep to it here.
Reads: 300 °
